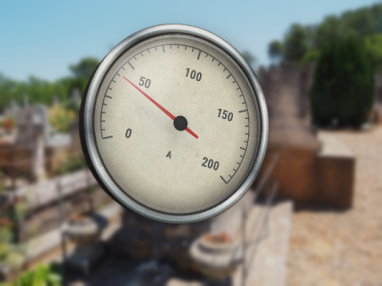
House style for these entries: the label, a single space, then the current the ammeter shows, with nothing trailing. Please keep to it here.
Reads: 40 A
